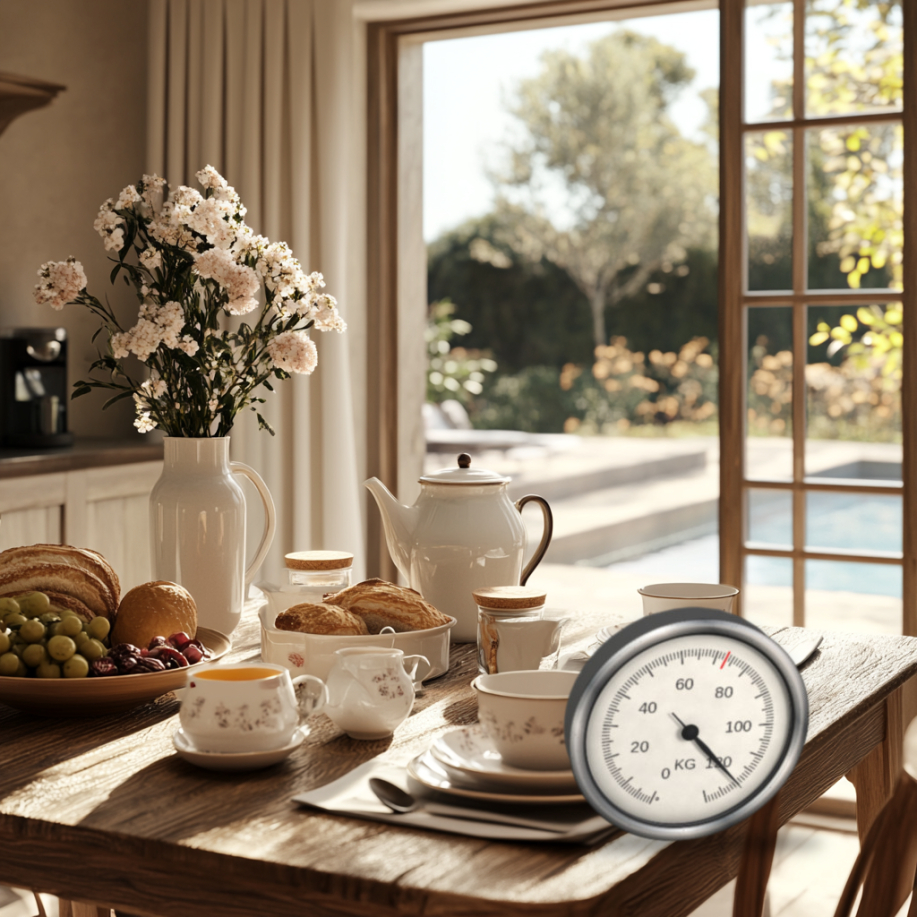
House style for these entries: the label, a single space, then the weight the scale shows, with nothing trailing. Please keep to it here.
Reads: 120 kg
